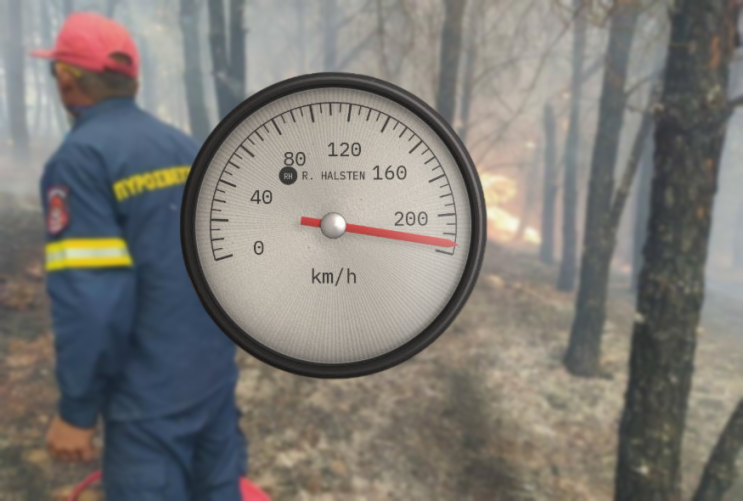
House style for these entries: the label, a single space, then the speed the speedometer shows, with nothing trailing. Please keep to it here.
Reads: 215 km/h
